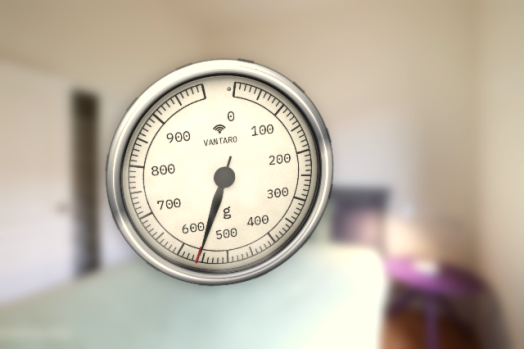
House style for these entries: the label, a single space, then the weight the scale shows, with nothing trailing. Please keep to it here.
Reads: 560 g
